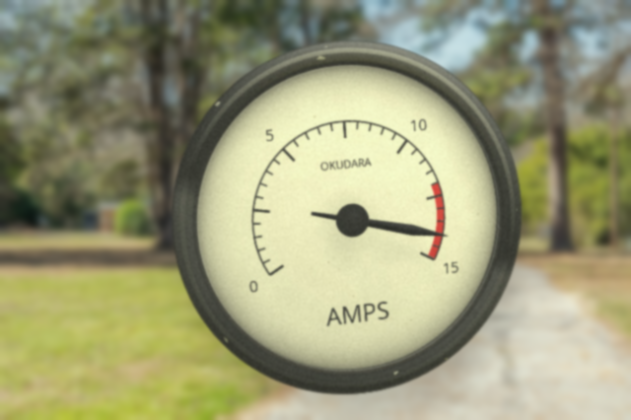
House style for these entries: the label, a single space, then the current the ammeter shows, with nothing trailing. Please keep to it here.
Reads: 14 A
